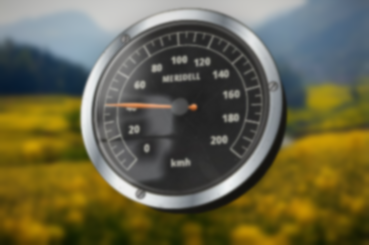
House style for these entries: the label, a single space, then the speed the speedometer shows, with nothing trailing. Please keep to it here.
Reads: 40 km/h
